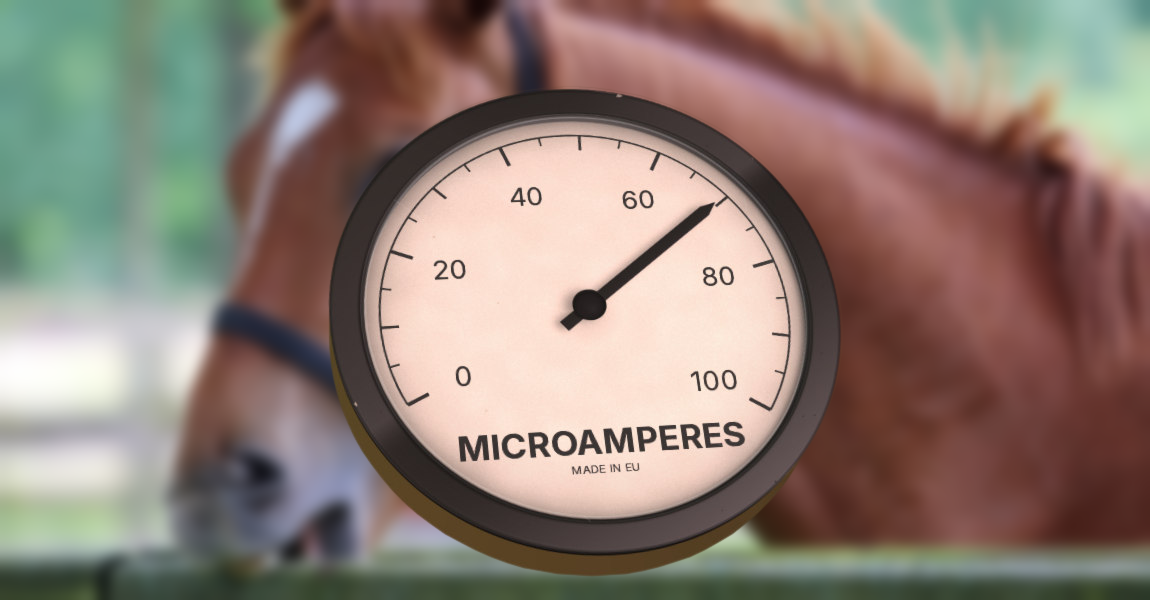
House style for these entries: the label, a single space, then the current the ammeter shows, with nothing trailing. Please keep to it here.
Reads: 70 µA
